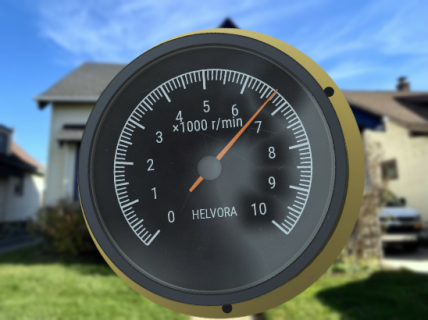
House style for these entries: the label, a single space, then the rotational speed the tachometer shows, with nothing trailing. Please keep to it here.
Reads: 6700 rpm
